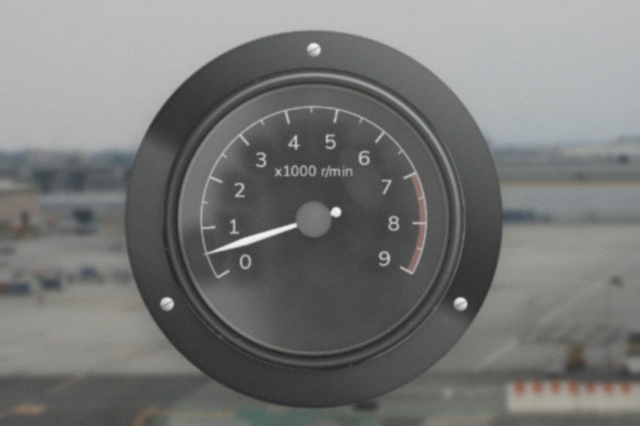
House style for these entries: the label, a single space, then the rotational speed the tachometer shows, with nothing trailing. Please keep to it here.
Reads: 500 rpm
